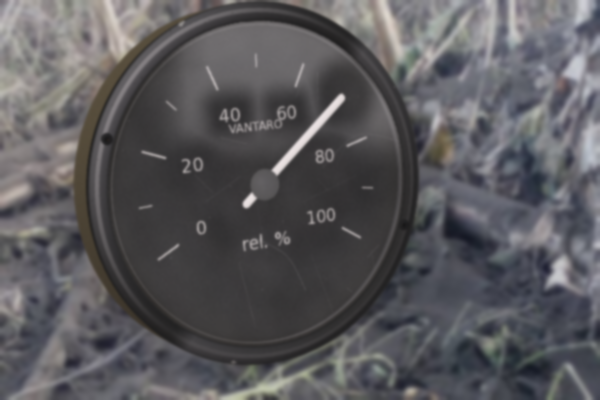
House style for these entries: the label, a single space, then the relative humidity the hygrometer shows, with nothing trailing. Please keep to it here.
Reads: 70 %
